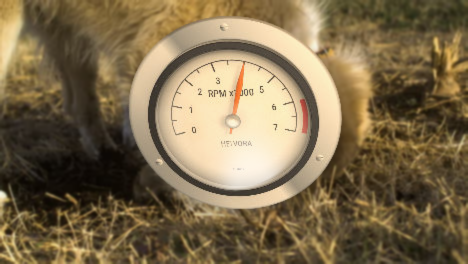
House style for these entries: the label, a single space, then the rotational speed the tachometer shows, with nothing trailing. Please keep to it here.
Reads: 4000 rpm
